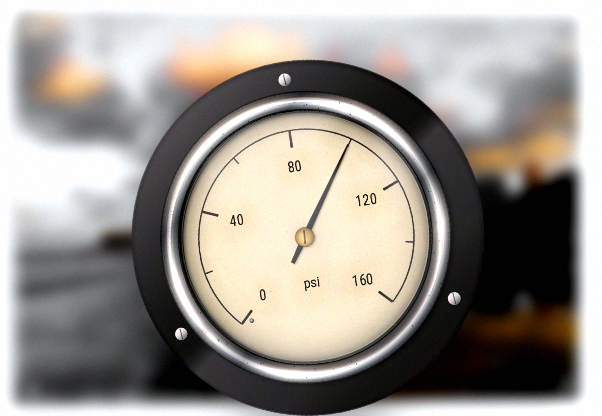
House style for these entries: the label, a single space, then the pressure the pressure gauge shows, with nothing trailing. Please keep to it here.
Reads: 100 psi
